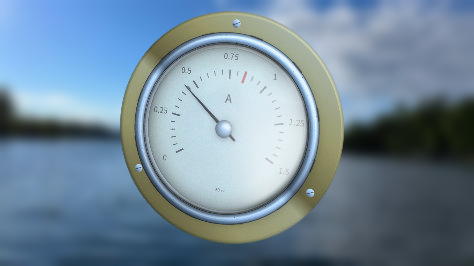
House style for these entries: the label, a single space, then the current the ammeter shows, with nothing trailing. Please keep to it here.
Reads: 0.45 A
